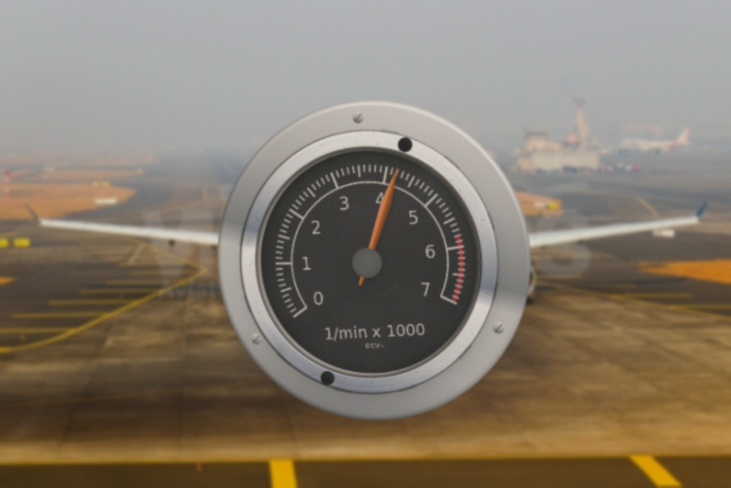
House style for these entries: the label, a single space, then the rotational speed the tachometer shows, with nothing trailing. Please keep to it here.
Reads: 4200 rpm
